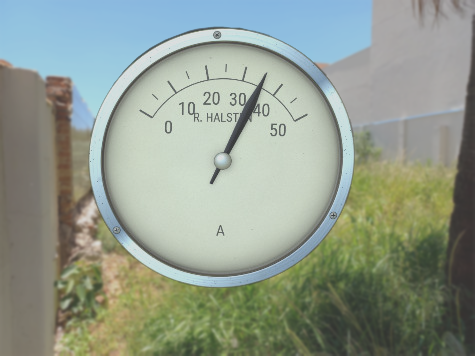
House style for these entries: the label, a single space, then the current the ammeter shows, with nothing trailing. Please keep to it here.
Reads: 35 A
